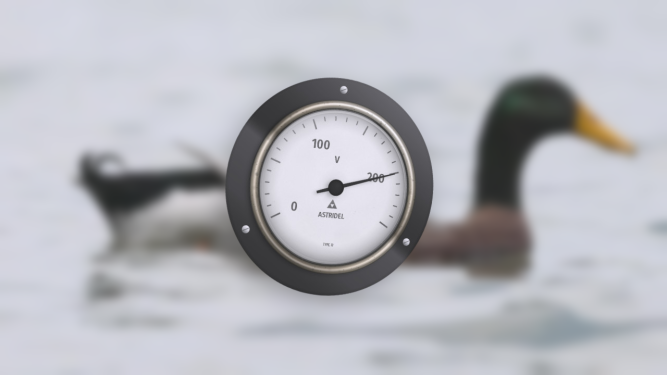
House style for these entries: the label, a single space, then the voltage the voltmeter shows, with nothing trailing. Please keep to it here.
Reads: 200 V
